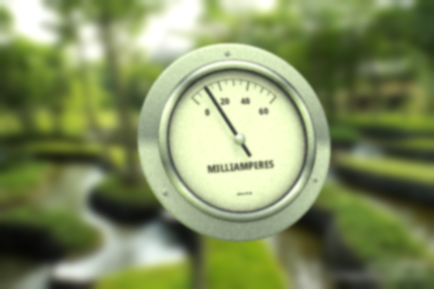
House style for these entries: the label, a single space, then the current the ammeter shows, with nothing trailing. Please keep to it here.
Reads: 10 mA
